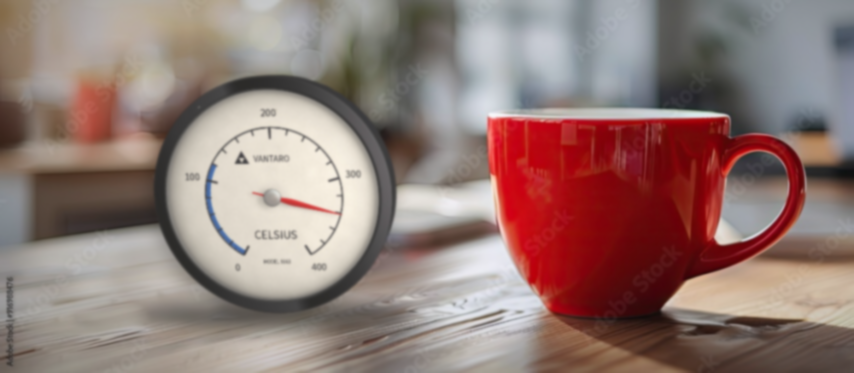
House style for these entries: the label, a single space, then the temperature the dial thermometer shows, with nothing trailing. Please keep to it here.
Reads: 340 °C
